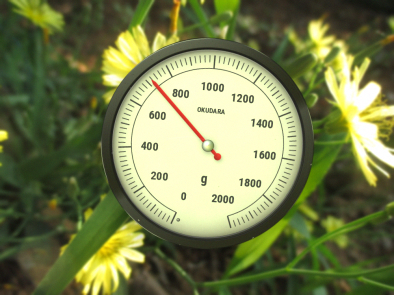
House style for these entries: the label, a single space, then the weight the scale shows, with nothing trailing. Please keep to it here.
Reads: 720 g
